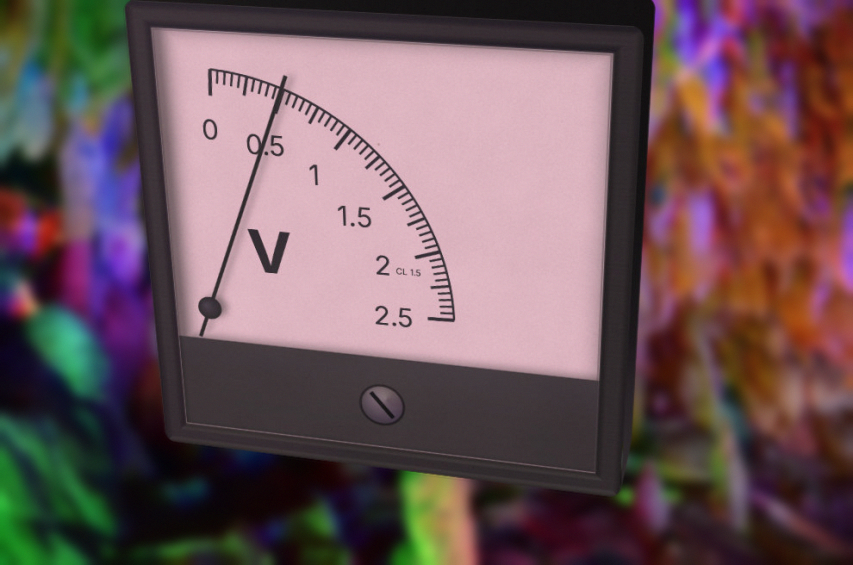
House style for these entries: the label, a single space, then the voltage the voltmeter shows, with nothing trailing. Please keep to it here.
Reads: 0.5 V
